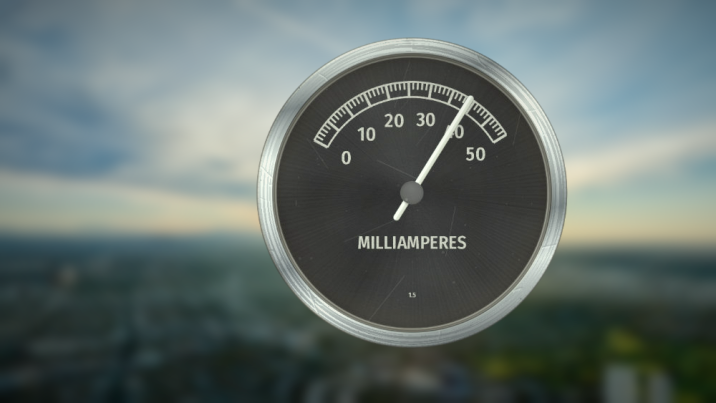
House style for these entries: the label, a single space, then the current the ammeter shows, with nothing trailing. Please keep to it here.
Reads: 39 mA
